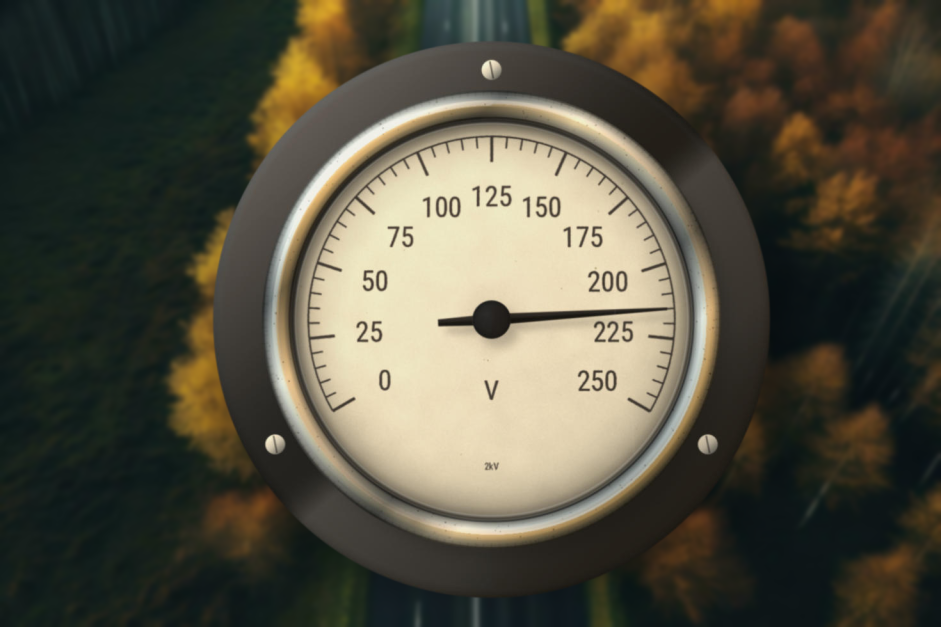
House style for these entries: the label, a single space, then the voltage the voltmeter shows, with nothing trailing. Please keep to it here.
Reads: 215 V
